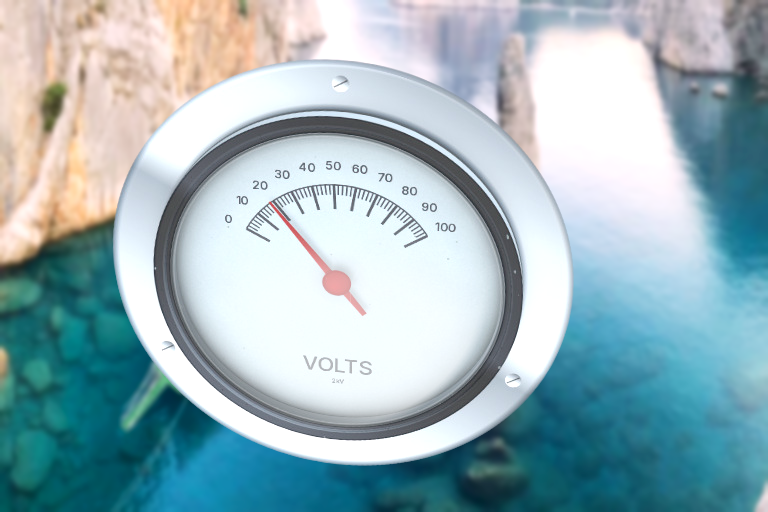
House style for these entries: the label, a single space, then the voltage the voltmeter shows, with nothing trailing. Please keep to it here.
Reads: 20 V
